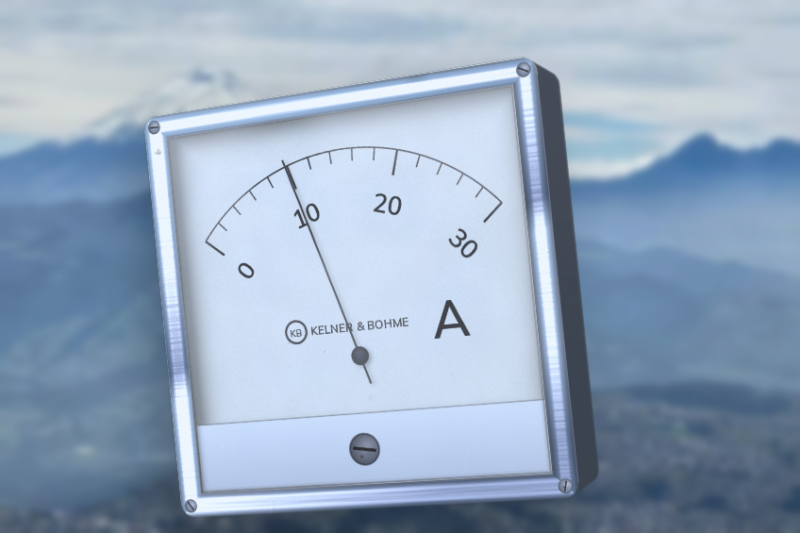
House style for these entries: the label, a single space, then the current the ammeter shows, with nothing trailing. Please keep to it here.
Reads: 10 A
